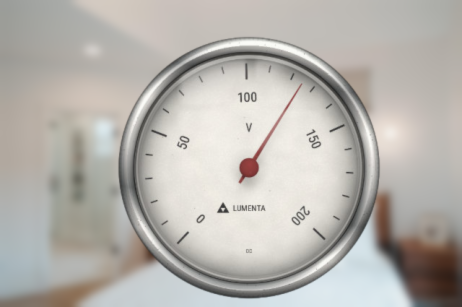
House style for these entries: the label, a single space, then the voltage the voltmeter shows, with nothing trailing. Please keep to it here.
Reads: 125 V
